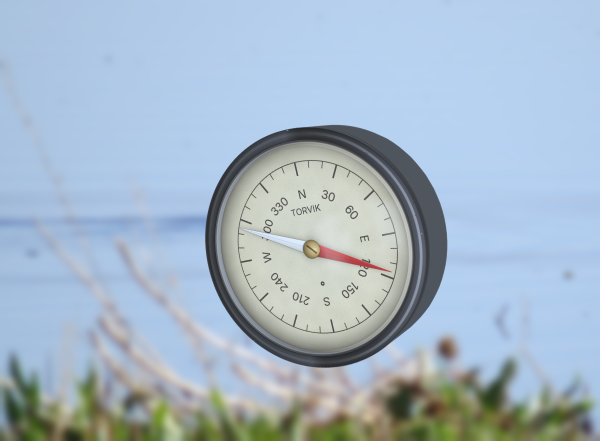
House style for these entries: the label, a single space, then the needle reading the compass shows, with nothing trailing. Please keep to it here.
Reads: 115 °
